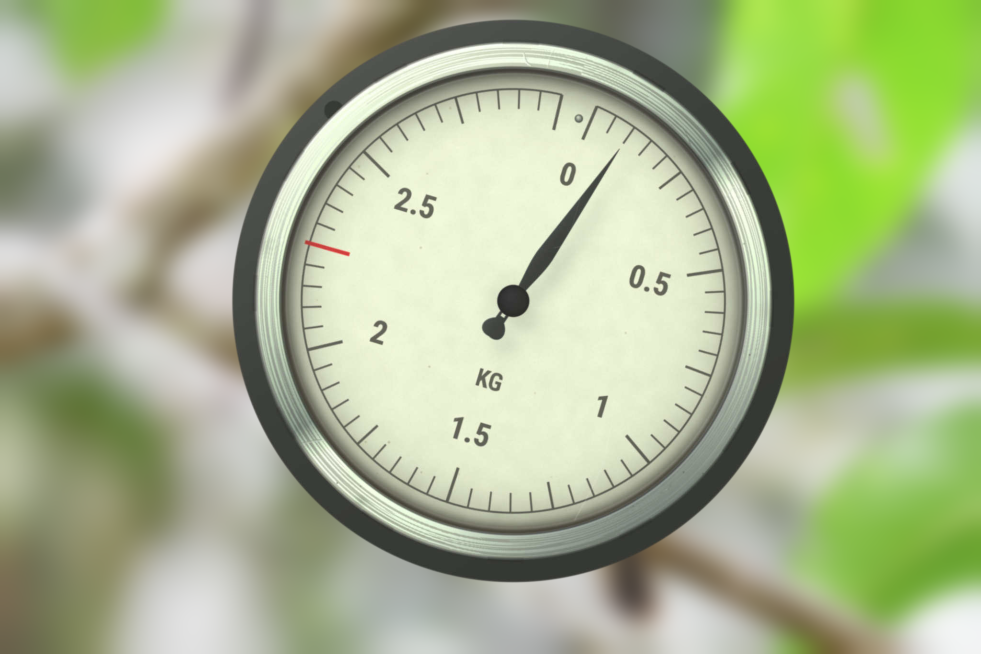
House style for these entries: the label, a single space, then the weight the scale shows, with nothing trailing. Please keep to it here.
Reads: 0.1 kg
